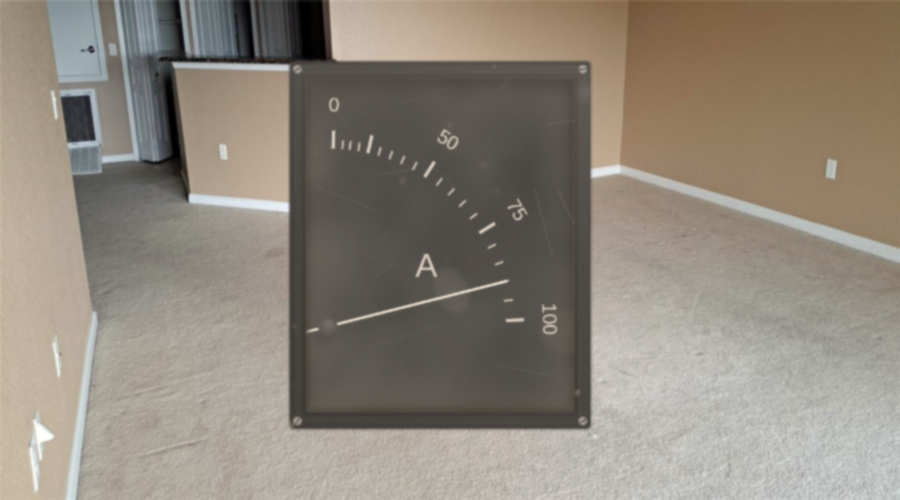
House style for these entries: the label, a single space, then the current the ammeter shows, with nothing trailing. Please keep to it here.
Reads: 90 A
